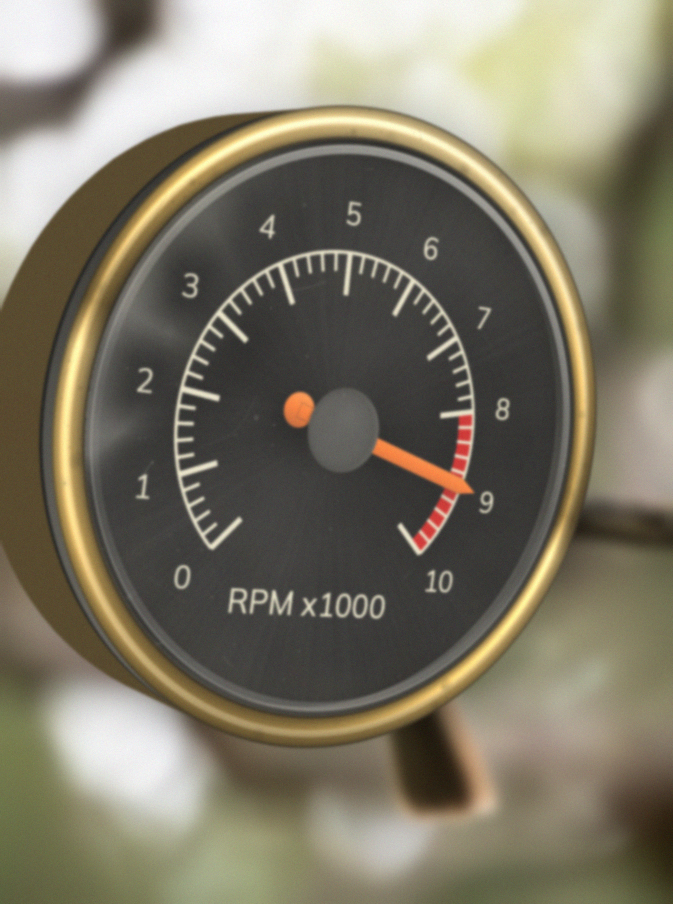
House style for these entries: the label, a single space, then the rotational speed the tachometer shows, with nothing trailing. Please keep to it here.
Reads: 9000 rpm
